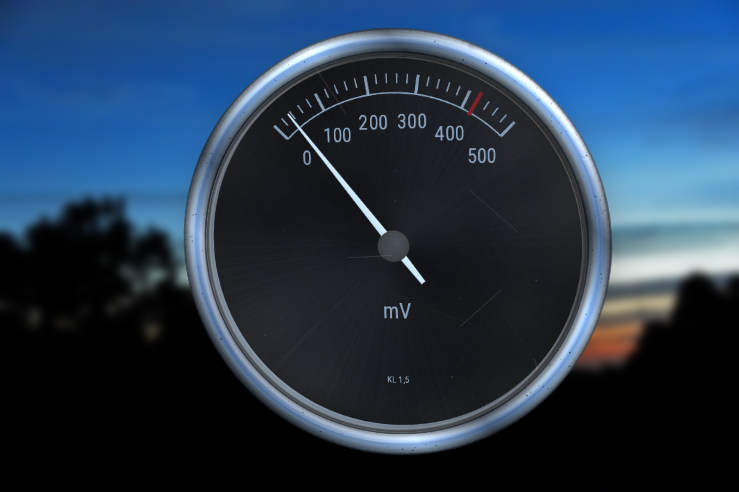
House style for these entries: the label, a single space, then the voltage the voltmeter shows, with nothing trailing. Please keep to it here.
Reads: 40 mV
